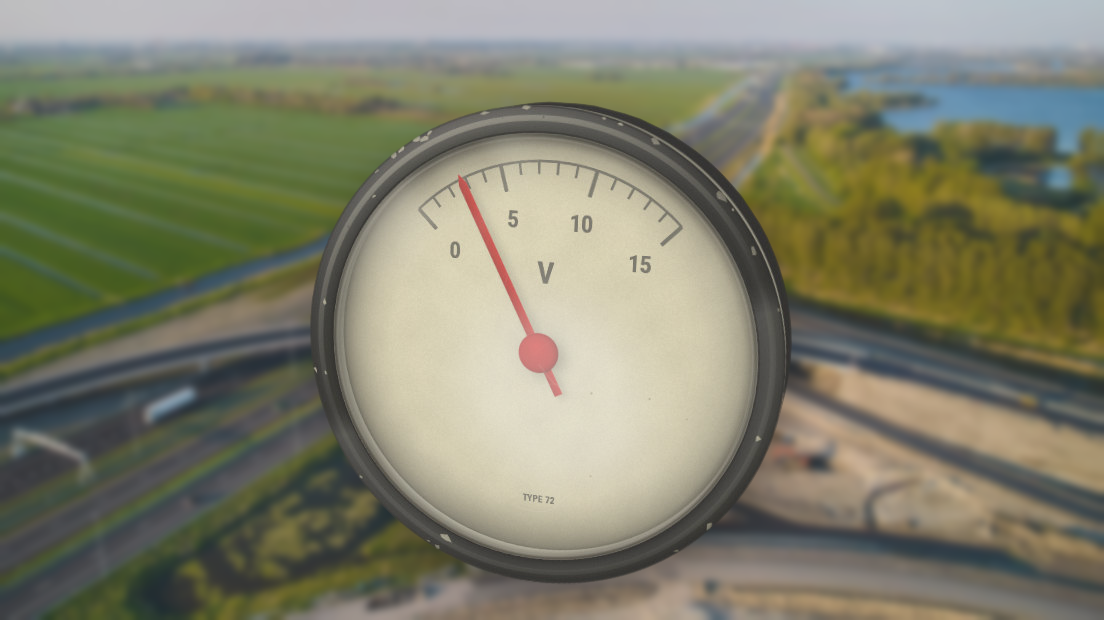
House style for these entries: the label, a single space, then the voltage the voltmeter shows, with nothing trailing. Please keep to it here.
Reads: 3 V
